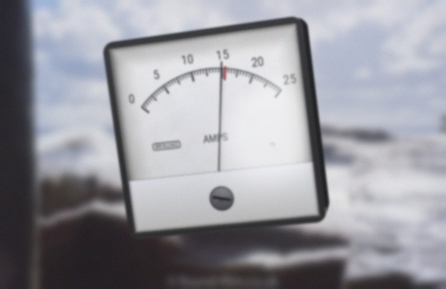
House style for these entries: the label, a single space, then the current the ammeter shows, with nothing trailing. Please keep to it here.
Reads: 15 A
